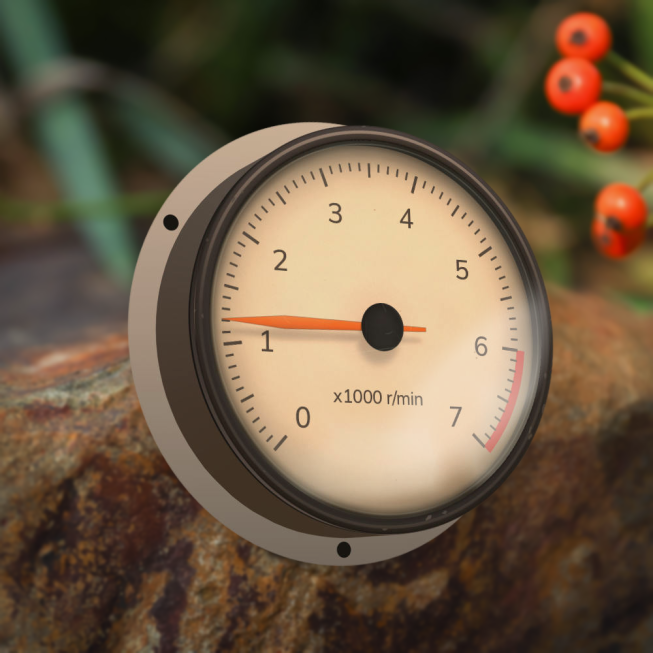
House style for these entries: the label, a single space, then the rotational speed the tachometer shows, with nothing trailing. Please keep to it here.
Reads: 1200 rpm
